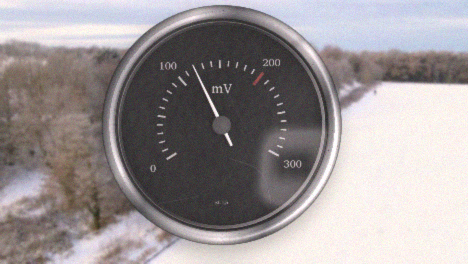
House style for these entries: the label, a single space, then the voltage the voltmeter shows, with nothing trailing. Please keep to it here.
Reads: 120 mV
